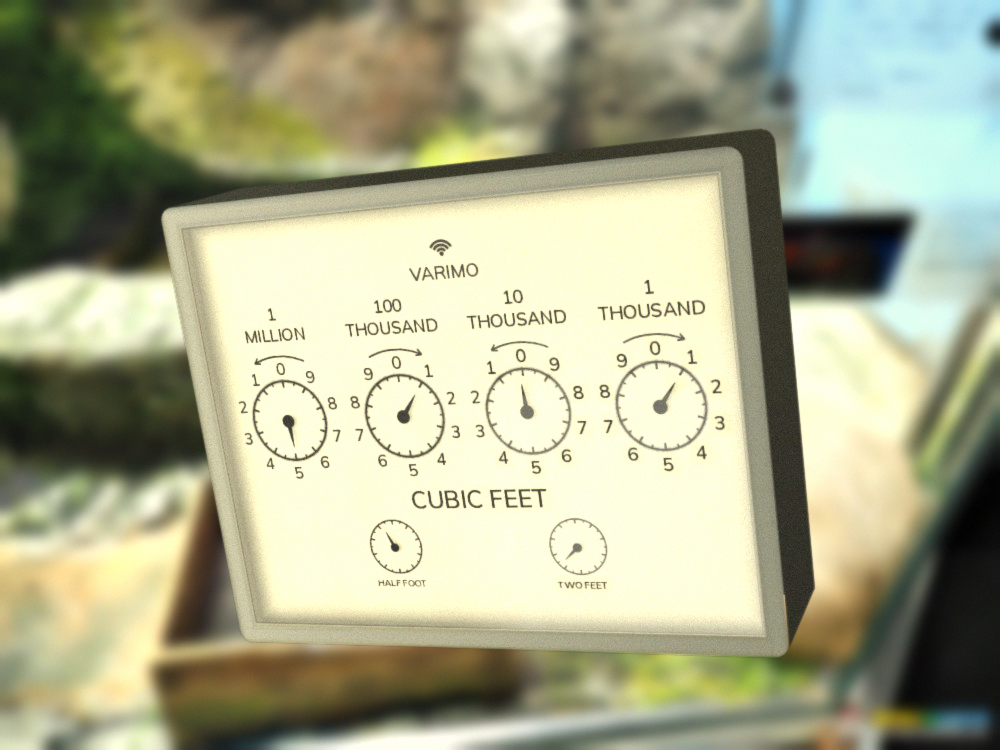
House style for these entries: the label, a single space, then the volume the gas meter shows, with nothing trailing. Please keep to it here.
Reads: 510100 ft³
